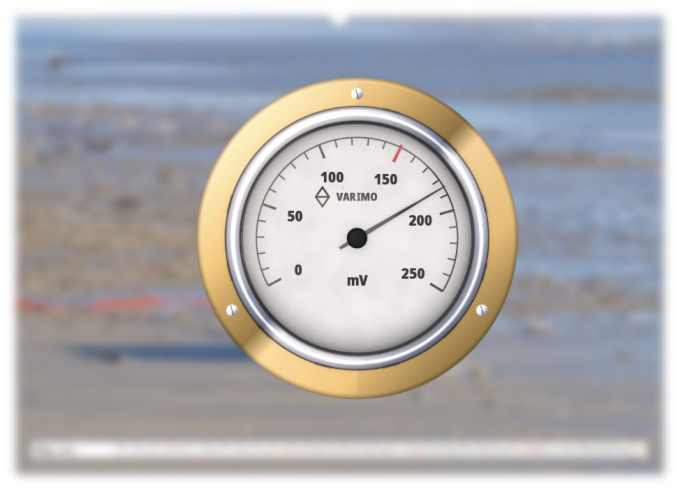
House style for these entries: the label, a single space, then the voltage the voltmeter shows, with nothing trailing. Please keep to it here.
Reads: 185 mV
